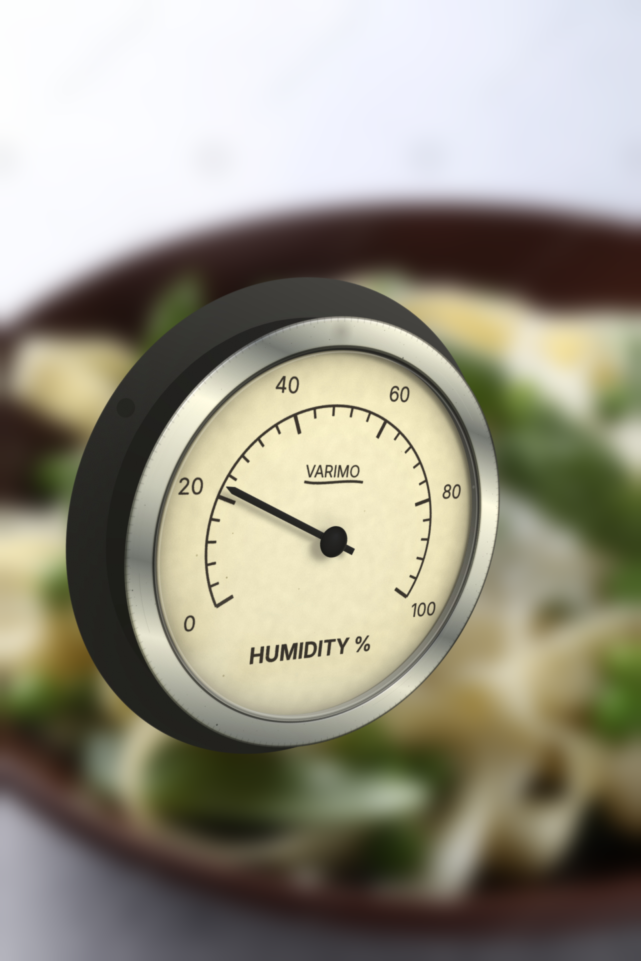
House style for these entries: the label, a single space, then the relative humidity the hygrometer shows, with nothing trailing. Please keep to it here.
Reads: 22 %
